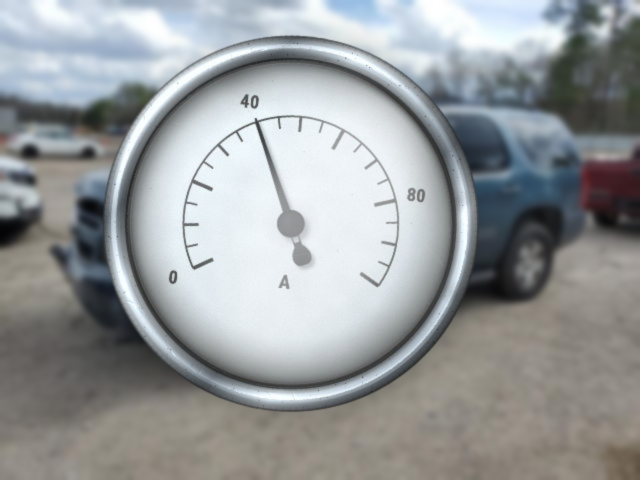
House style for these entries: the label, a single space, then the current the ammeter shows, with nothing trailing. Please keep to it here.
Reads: 40 A
